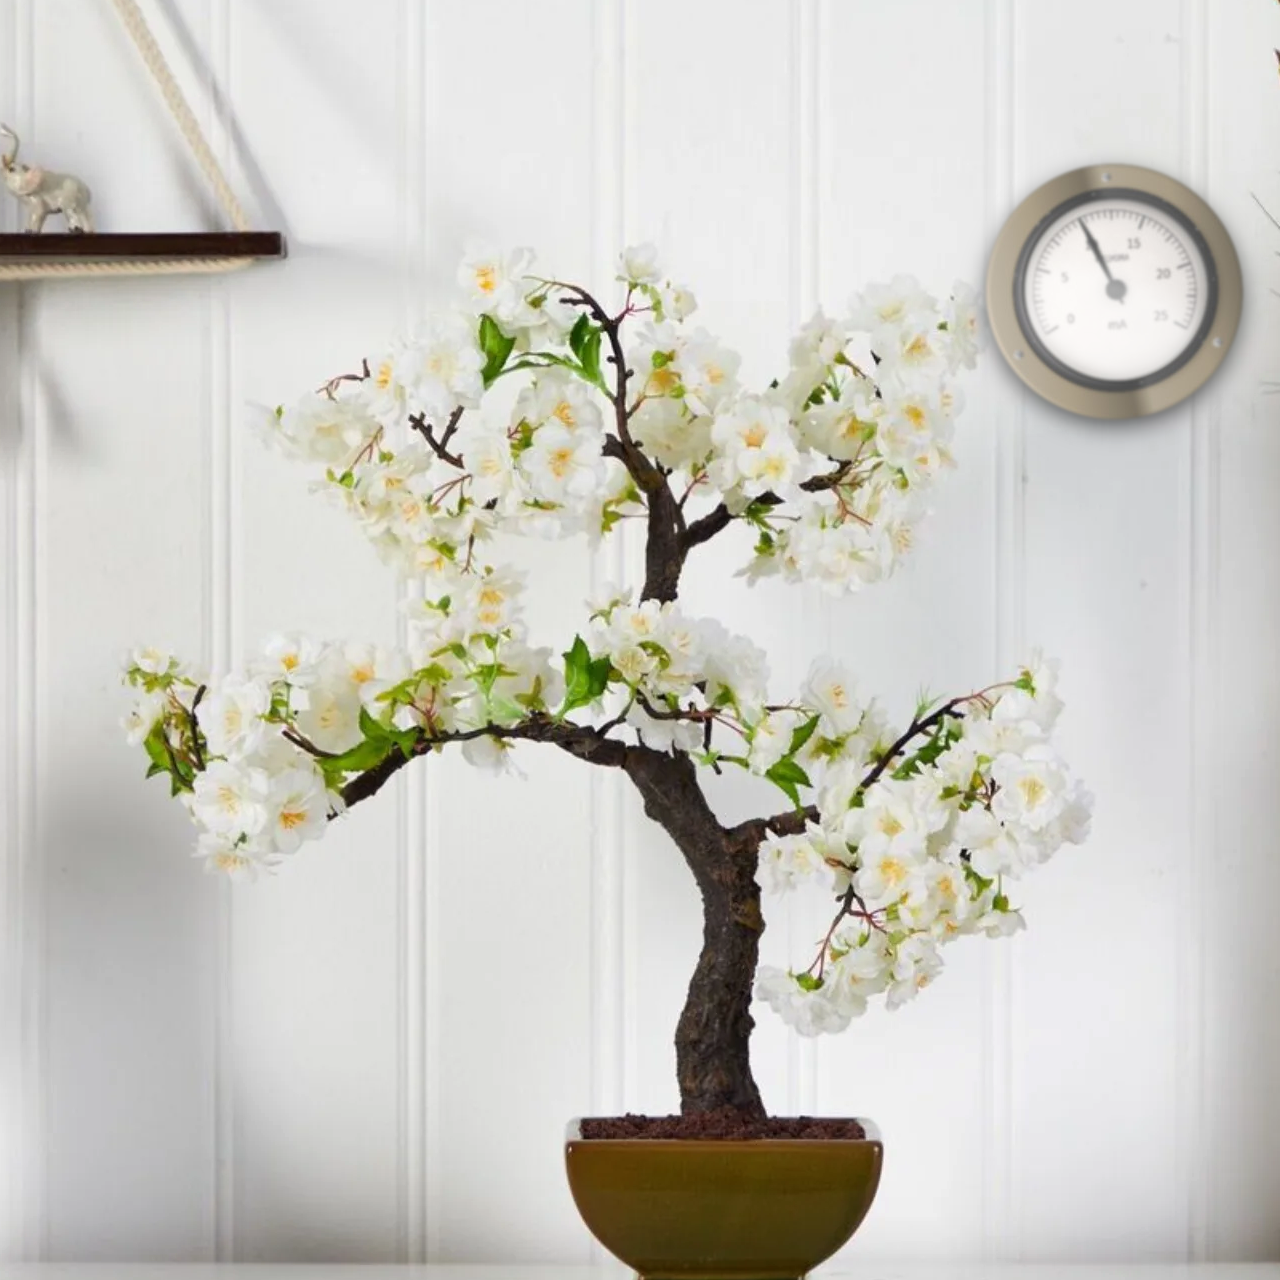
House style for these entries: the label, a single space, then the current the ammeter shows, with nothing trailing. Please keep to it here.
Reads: 10 mA
